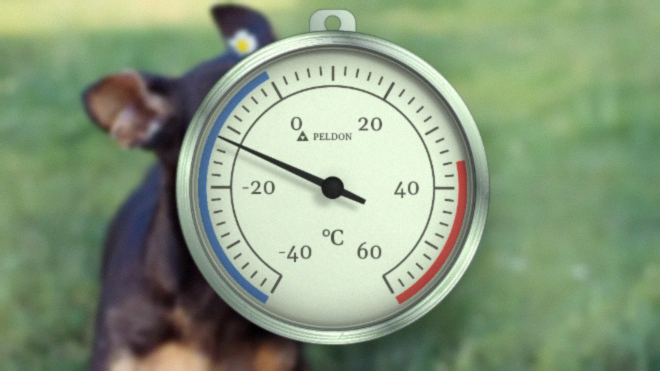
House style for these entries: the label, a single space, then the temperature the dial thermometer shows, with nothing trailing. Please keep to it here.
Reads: -12 °C
